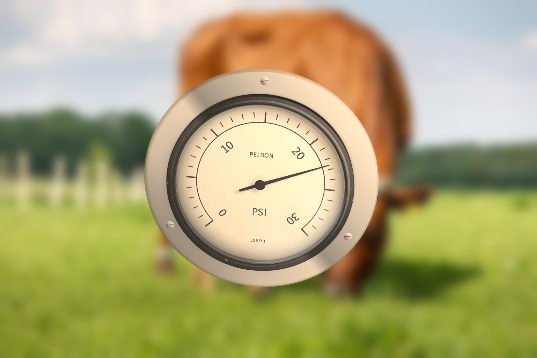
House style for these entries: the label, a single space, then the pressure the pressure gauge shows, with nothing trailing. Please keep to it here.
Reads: 22.5 psi
